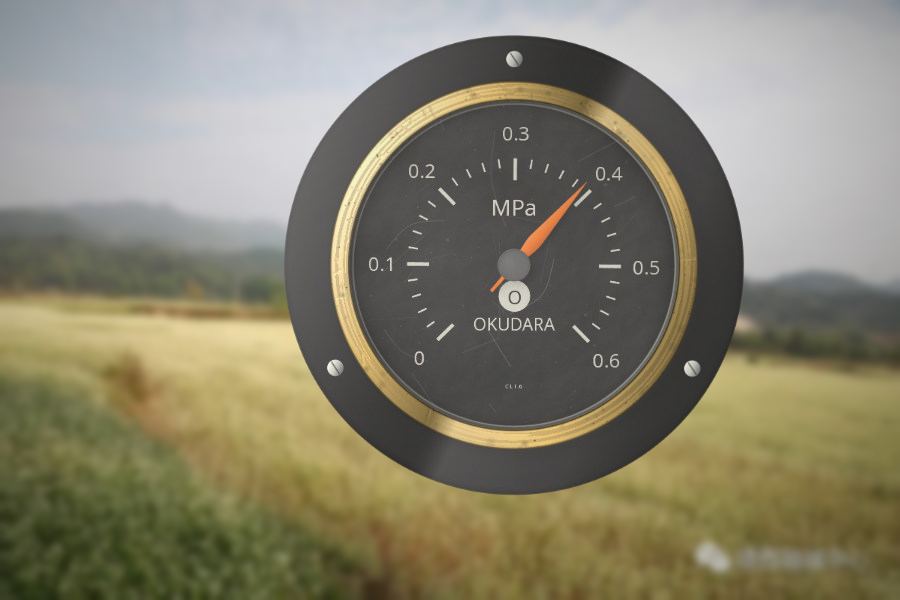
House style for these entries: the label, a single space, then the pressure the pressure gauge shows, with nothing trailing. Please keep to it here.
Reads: 0.39 MPa
